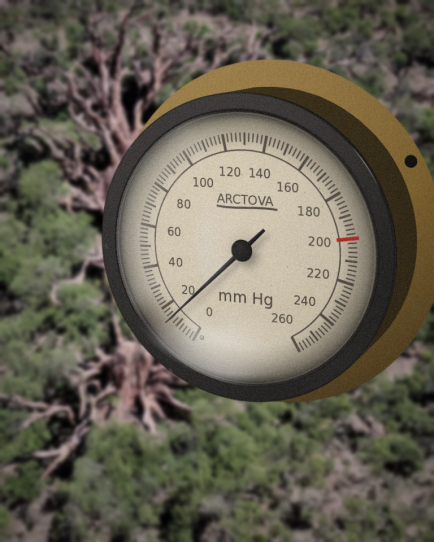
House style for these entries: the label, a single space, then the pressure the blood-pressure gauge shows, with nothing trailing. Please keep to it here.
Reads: 14 mmHg
